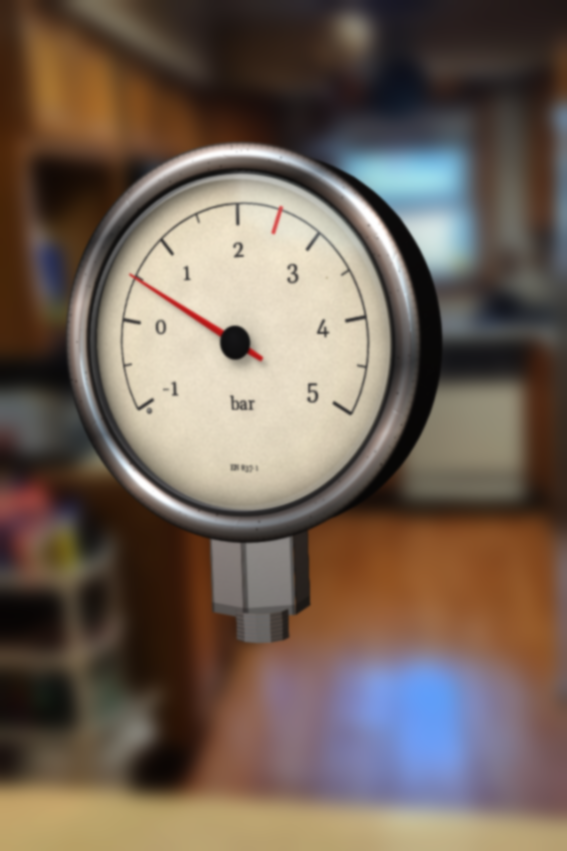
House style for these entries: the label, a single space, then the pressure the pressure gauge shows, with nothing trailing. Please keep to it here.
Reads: 0.5 bar
